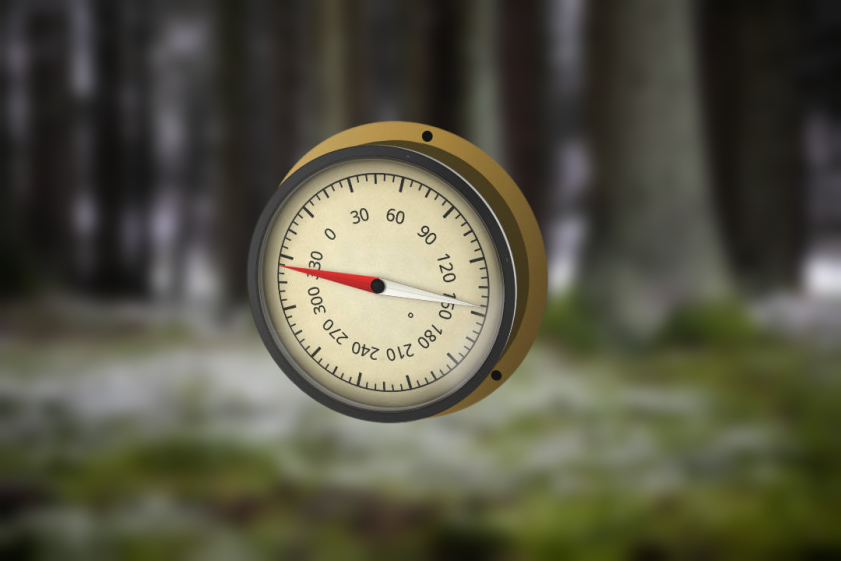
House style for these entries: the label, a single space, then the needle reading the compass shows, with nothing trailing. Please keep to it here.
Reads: 325 °
